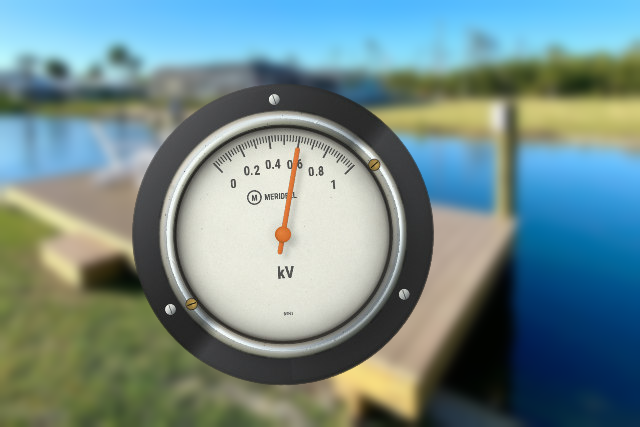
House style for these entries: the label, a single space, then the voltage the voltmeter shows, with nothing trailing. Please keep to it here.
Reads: 0.6 kV
